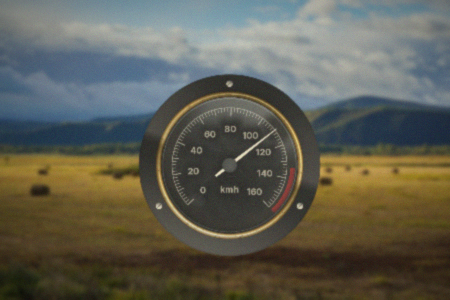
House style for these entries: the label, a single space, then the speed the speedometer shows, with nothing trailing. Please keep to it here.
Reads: 110 km/h
